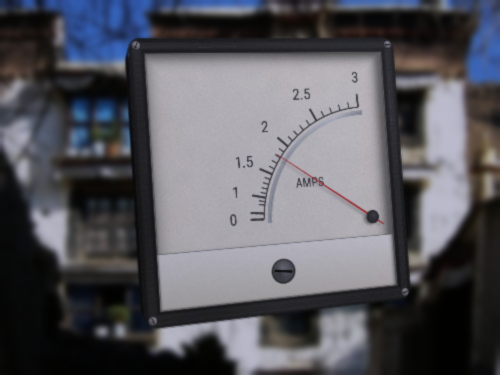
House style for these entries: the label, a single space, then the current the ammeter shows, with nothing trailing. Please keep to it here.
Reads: 1.8 A
